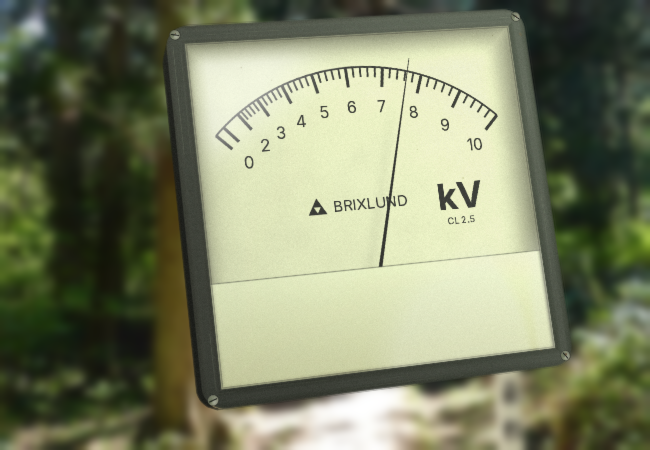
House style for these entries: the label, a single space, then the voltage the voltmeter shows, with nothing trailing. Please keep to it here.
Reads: 7.6 kV
